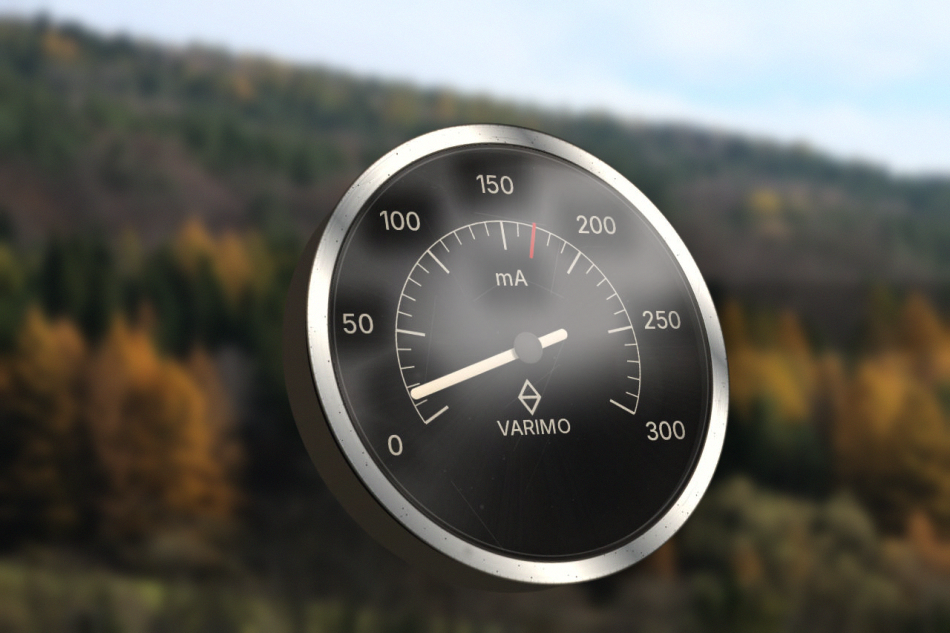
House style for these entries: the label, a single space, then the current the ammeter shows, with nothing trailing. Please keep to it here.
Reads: 15 mA
